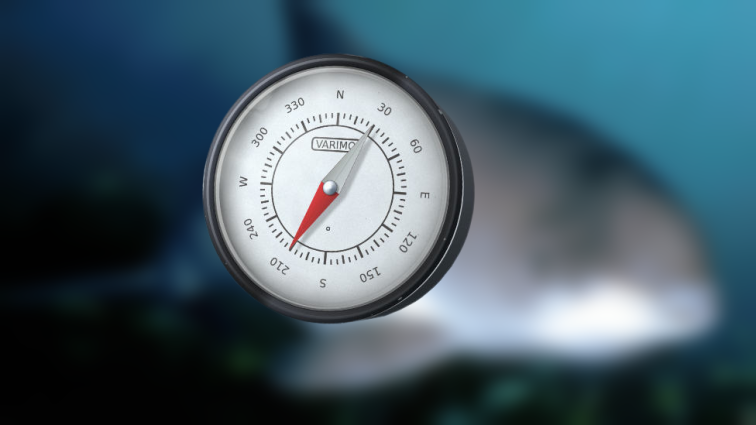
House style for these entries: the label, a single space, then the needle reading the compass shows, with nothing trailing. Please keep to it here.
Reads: 210 °
